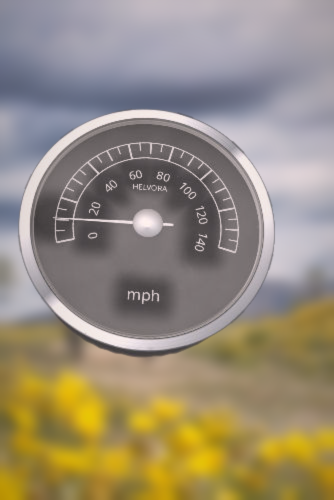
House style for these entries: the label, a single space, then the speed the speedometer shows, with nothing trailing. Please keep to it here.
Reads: 10 mph
